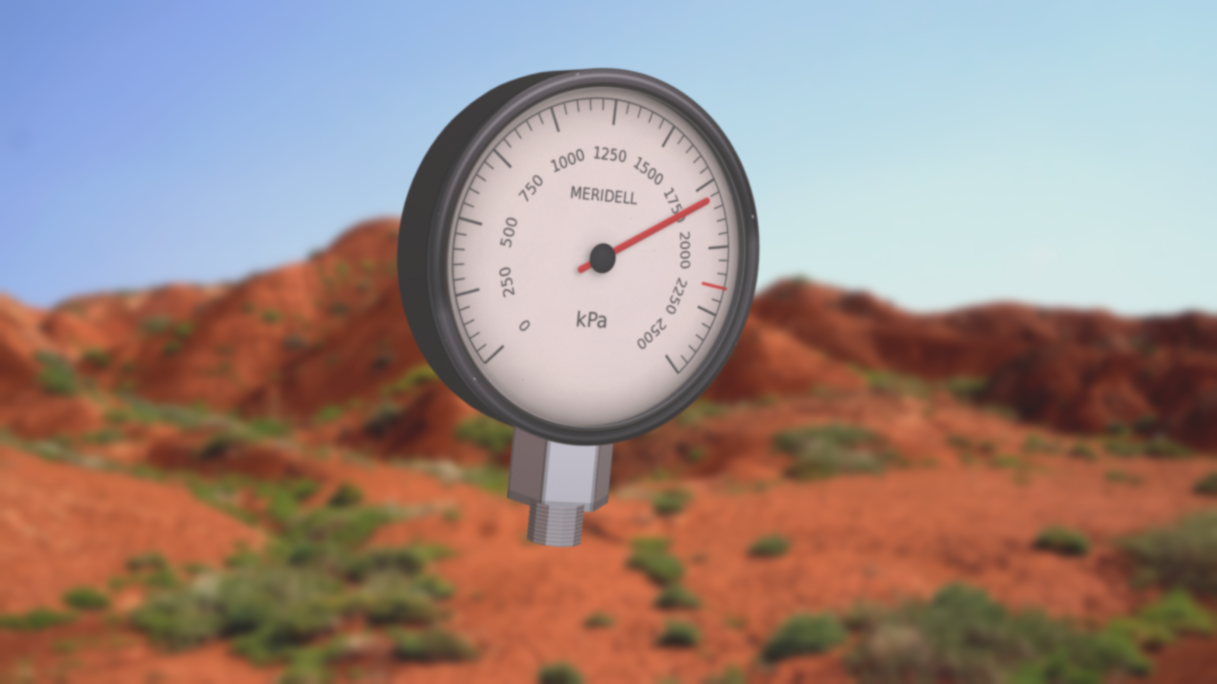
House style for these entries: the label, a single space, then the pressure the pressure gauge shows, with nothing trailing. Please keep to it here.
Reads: 1800 kPa
